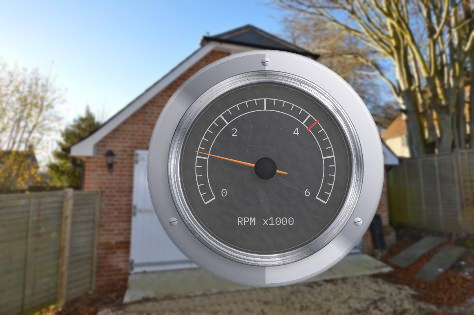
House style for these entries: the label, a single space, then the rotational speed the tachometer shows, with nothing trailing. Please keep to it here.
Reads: 1100 rpm
